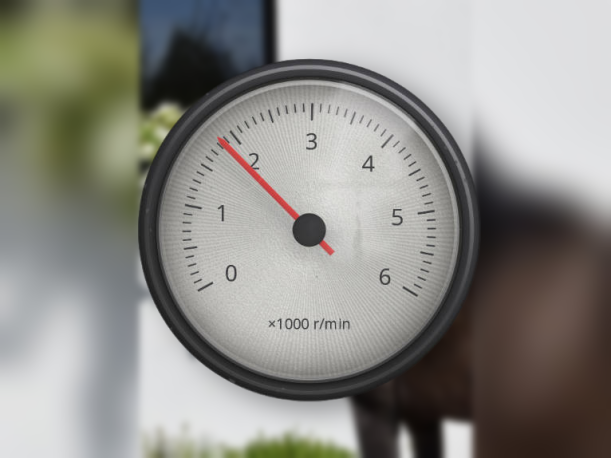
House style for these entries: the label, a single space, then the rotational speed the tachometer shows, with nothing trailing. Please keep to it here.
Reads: 1850 rpm
